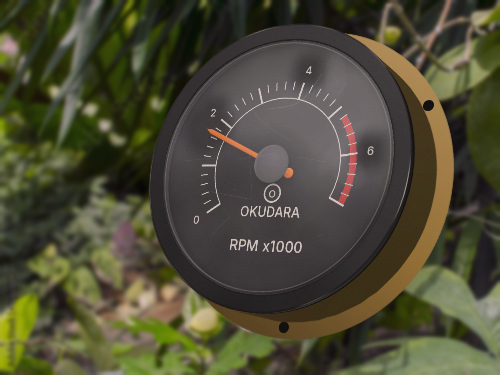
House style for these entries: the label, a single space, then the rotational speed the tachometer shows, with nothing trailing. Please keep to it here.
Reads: 1700 rpm
